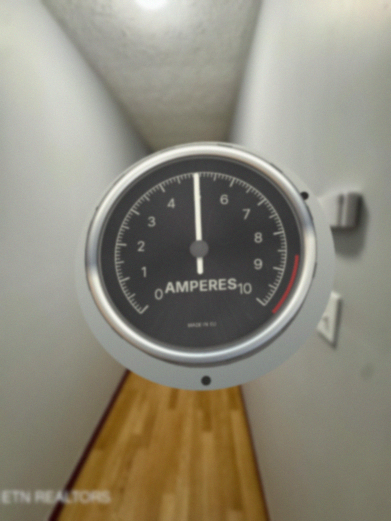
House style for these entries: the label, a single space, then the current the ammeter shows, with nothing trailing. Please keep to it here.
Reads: 5 A
